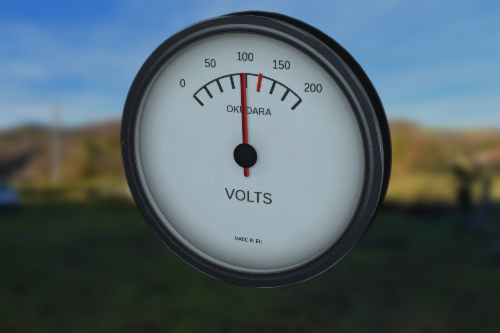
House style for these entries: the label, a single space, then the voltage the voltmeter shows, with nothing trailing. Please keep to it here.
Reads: 100 V
